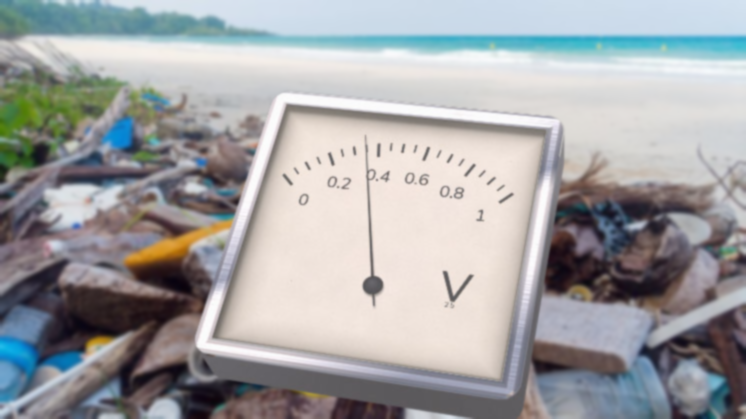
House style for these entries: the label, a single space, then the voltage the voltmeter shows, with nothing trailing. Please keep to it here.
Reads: 0.35 V
